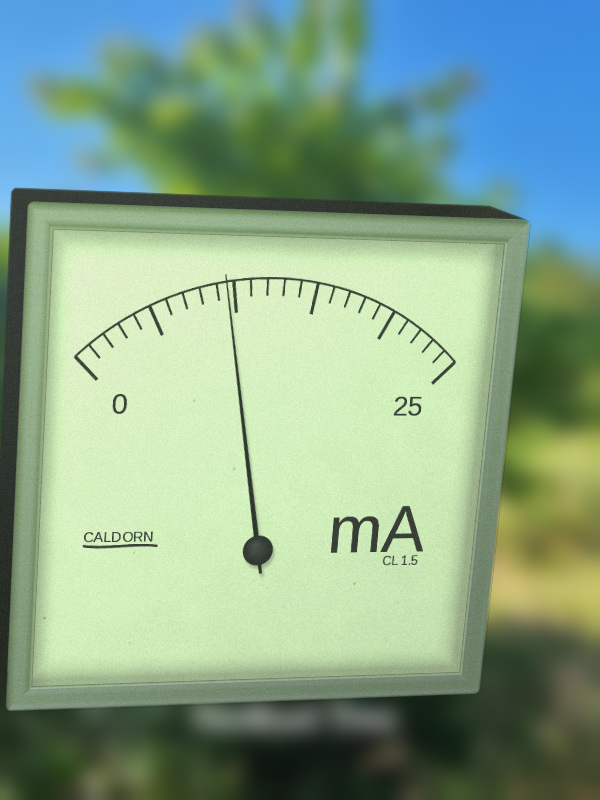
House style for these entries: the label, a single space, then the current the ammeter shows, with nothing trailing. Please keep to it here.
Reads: 9.5 mA
